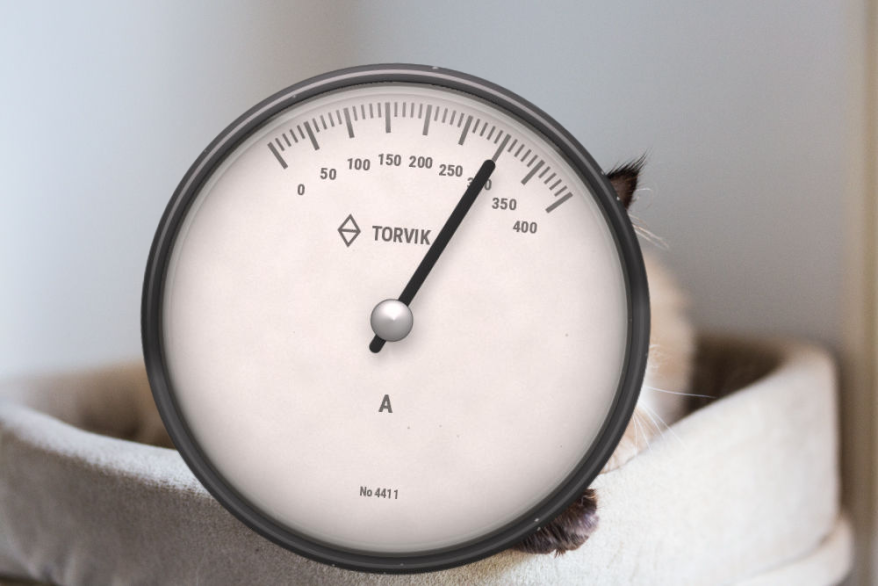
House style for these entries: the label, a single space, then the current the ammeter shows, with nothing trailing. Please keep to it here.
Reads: 300 A
